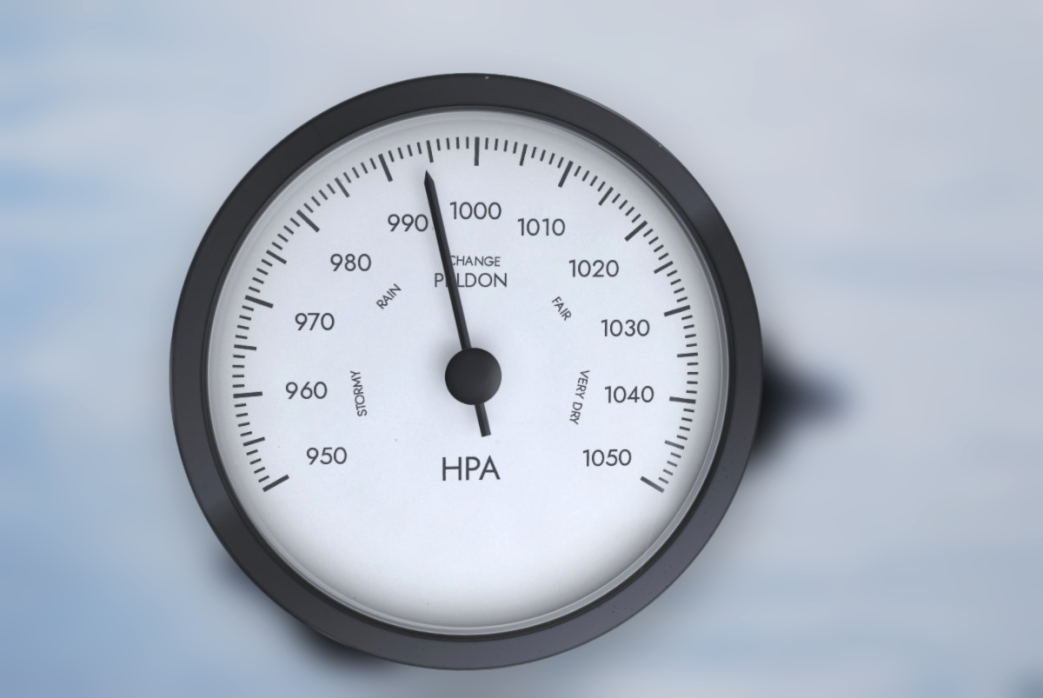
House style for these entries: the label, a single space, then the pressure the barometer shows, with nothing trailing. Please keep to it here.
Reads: 994 hPa
